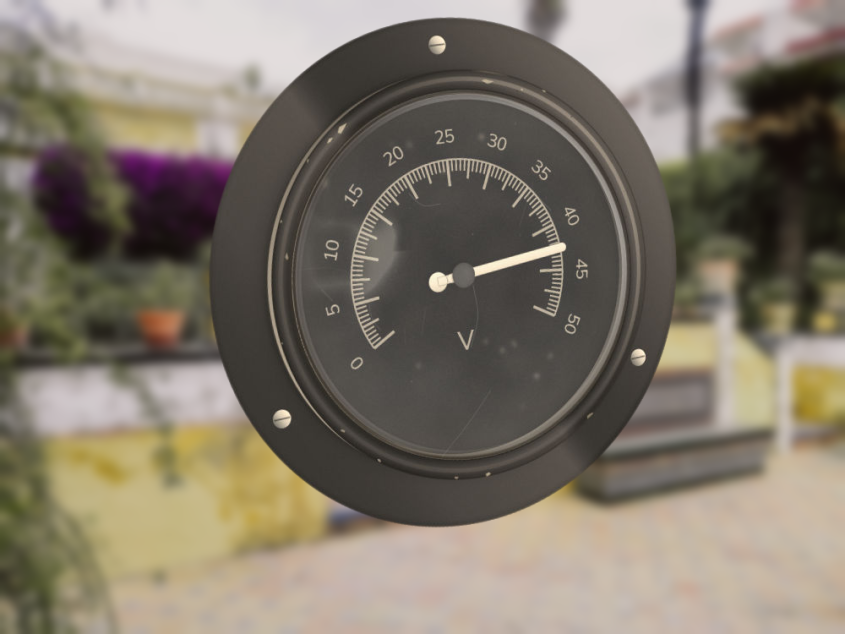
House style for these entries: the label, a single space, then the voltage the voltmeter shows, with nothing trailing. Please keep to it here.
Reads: 42.5 V
